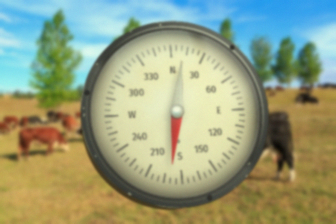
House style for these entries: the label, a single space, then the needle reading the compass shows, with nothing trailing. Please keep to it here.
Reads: 190 °
